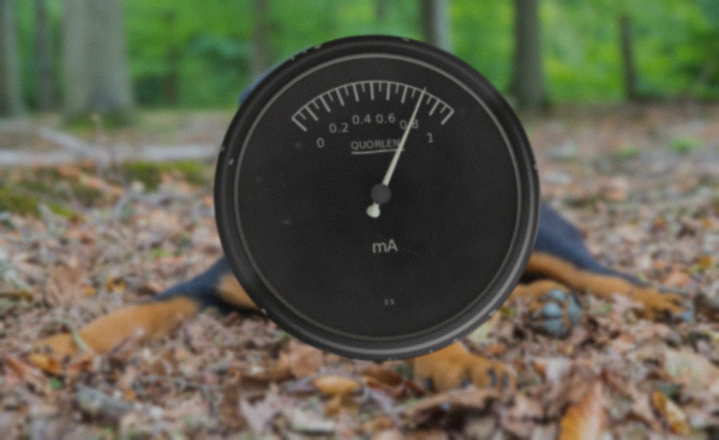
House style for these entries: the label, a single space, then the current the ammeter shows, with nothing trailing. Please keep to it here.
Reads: 0.8 mA
